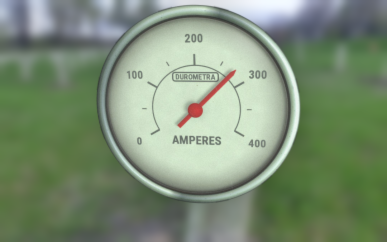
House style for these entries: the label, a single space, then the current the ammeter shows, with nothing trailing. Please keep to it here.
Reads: 275 A
